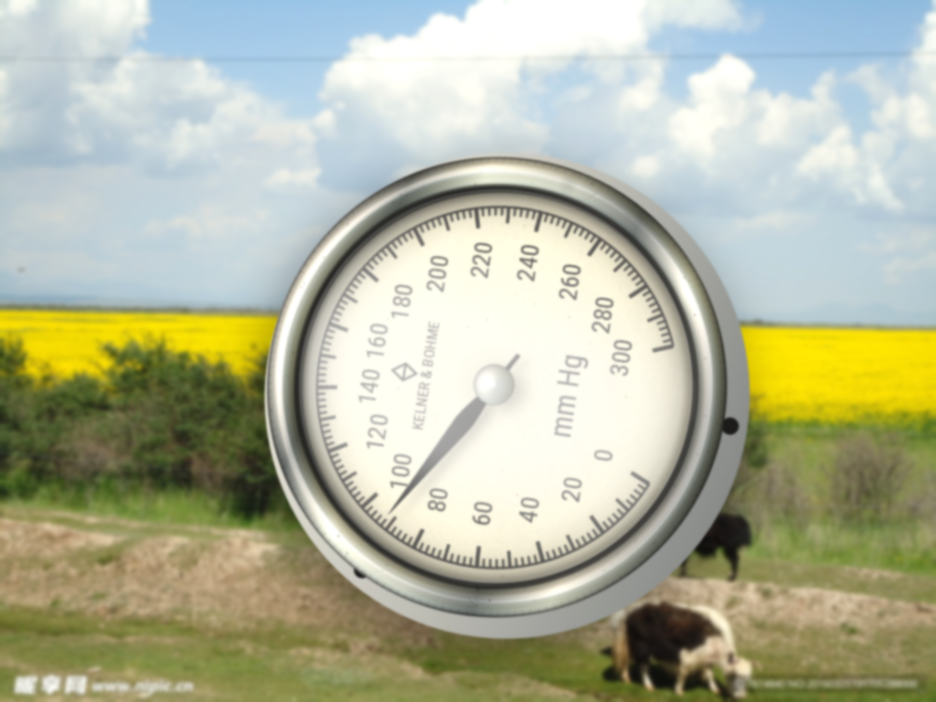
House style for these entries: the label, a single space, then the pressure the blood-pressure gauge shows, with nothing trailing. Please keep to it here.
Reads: 92 mmHg
